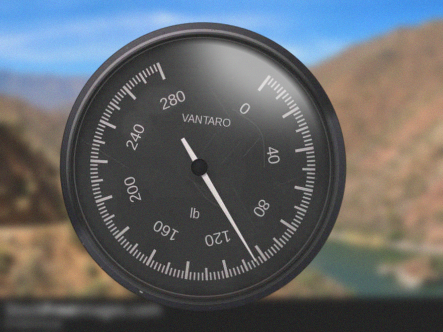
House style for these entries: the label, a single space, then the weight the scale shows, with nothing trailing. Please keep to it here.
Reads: 104 lb
